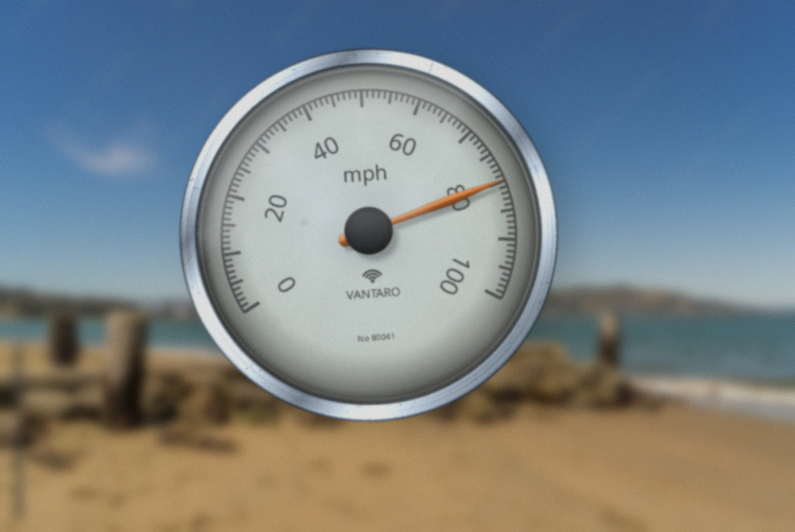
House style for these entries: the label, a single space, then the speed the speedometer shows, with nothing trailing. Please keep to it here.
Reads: 80 mph
